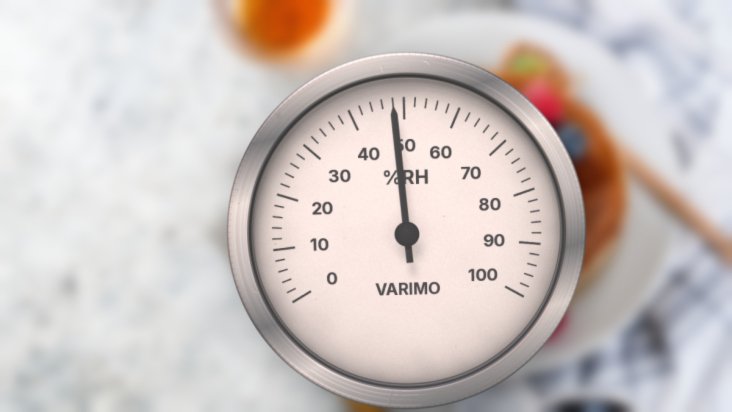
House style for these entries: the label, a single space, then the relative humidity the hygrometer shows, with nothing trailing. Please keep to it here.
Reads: 48 %
